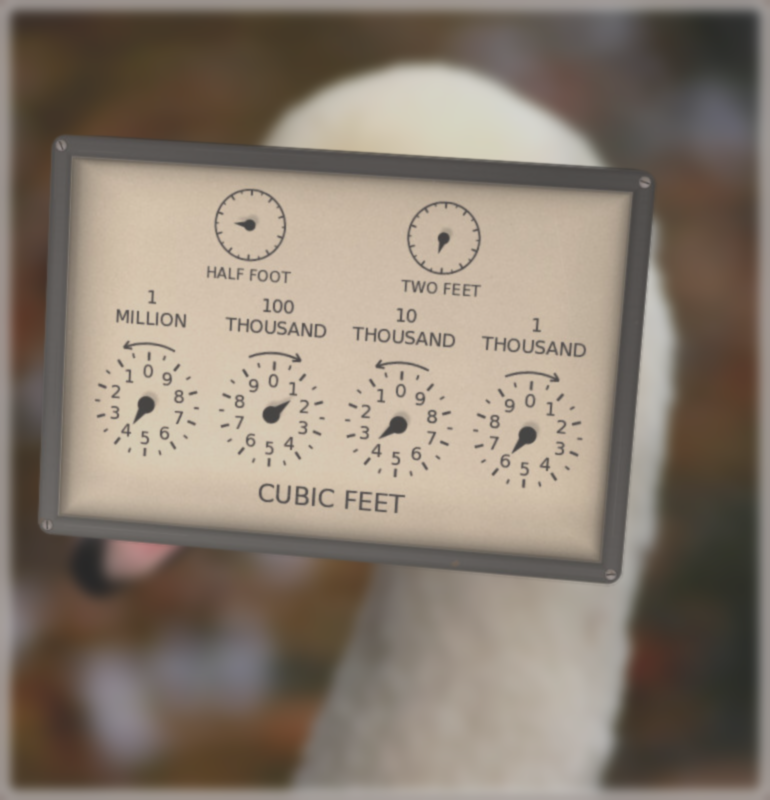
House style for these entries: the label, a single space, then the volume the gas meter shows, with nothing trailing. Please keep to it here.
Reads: 413600 ft³
